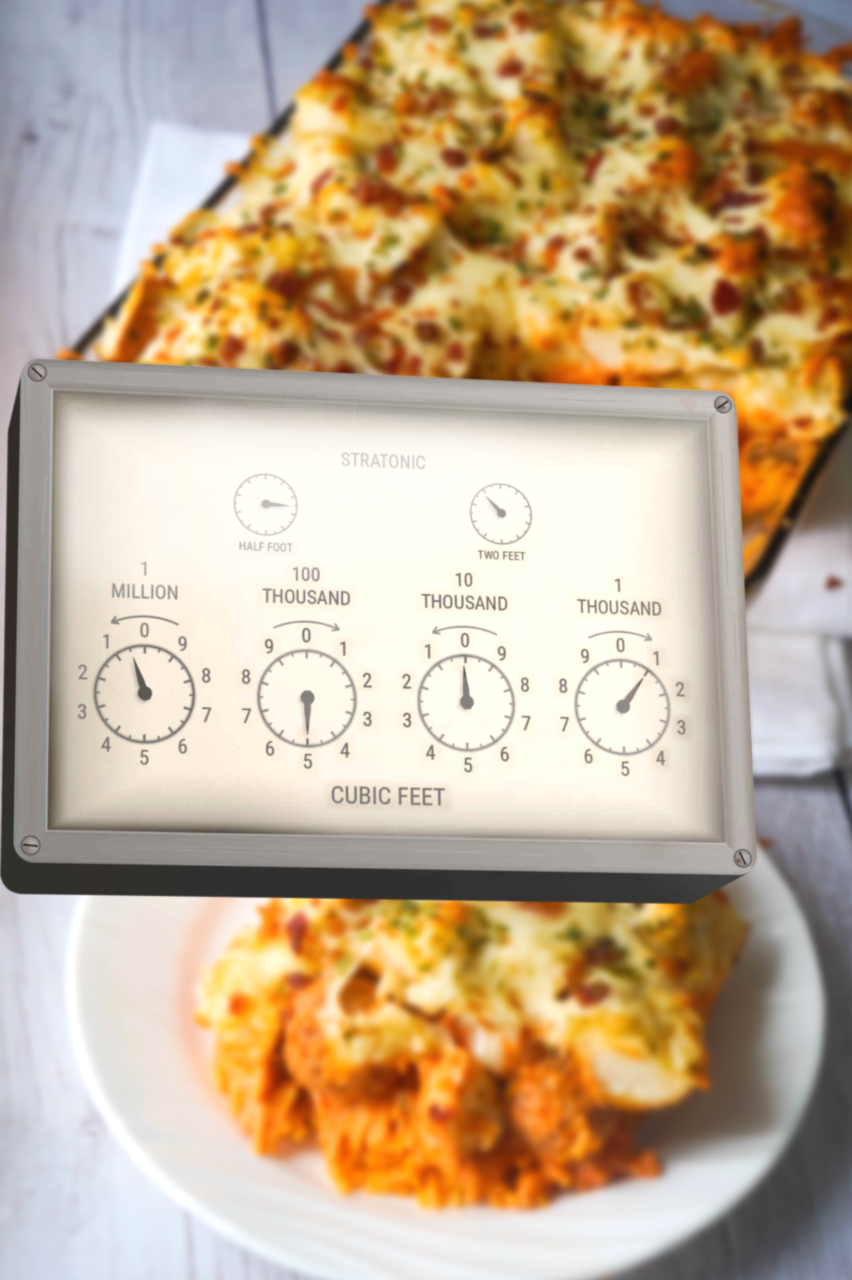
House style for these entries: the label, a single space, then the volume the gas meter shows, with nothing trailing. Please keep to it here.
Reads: 50100 ft³
